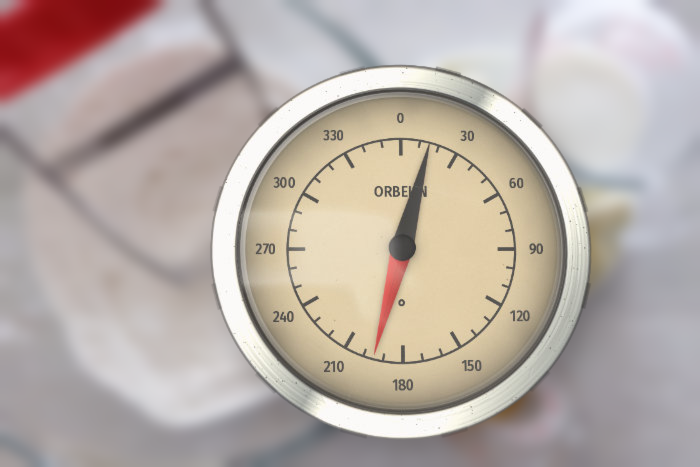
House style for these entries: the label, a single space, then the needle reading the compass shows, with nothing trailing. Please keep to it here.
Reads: 195 °
